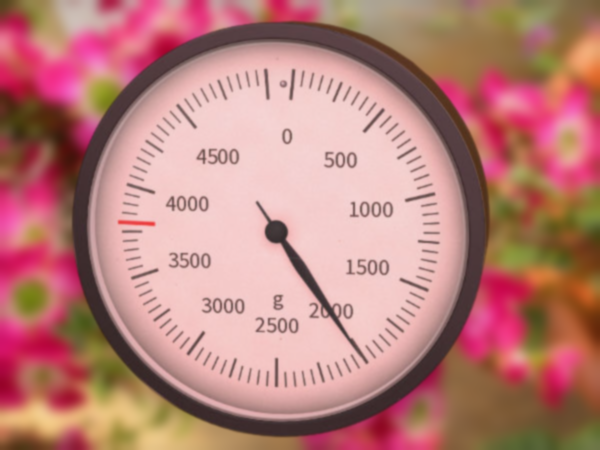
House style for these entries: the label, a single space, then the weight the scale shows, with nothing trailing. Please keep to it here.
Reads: 2000 g
